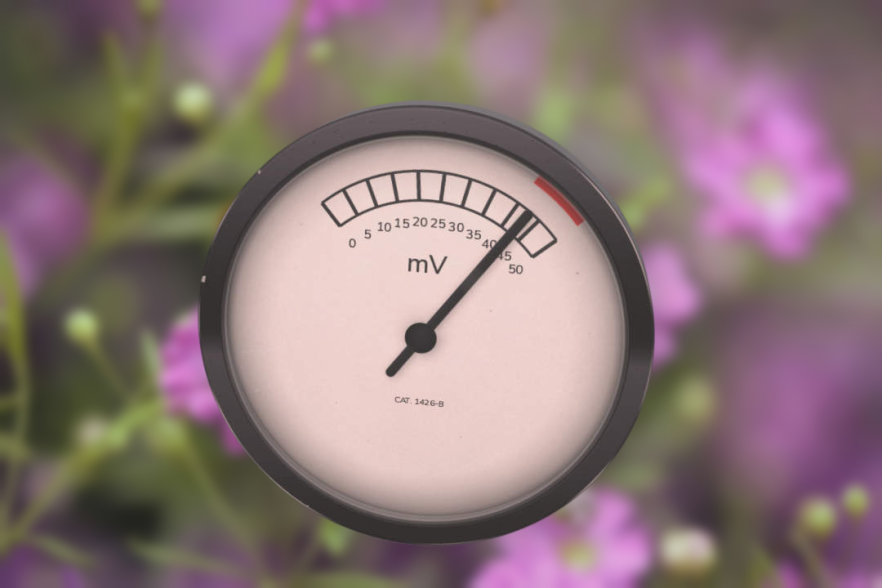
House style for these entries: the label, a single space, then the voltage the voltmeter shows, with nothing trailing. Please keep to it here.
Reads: 42.5 mV
